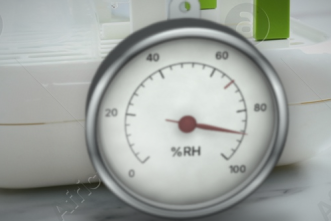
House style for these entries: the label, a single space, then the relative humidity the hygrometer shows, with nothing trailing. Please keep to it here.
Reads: 88 %
